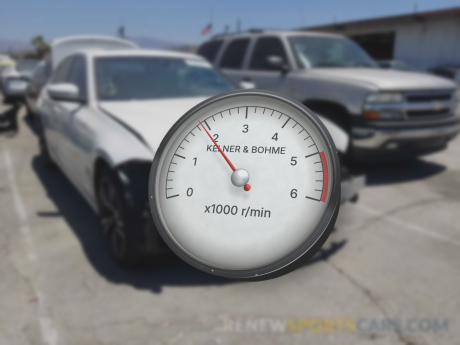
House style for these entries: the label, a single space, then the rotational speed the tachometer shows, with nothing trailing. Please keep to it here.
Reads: 1900 rpm
